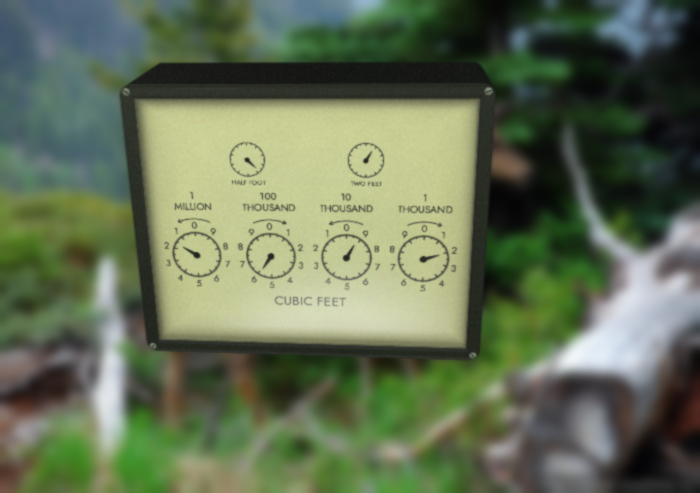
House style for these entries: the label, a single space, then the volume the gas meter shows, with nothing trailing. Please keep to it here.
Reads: 159200 ft³
